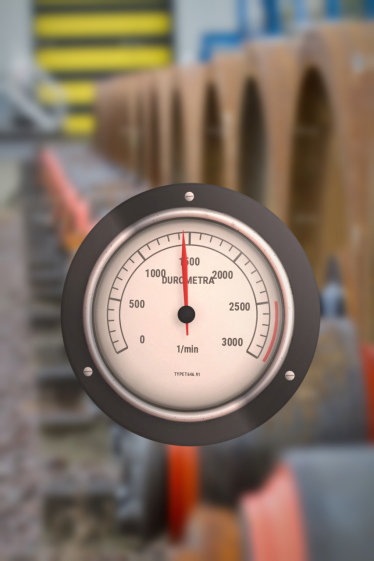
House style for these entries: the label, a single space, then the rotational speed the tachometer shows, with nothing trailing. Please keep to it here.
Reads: 1450 rpm
